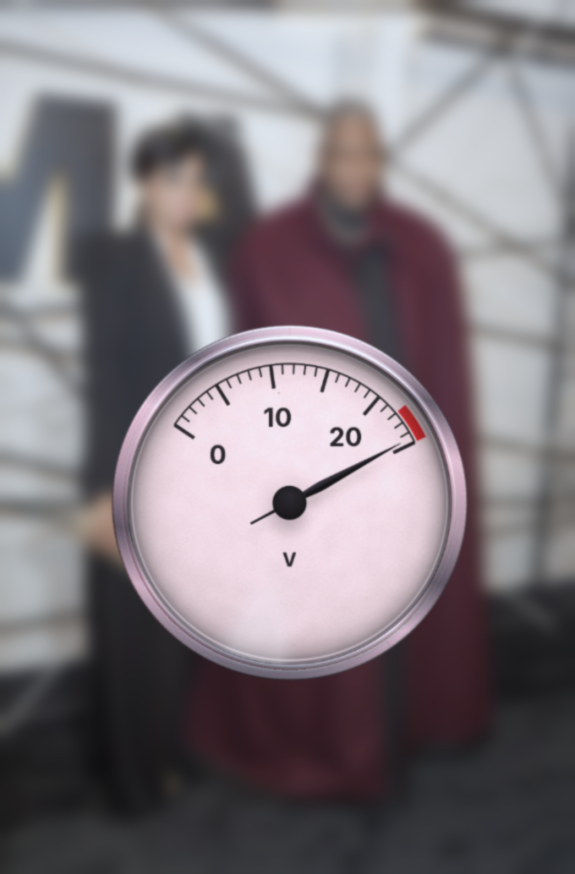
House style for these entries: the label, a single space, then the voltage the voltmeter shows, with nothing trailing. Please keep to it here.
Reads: 24.5 V
